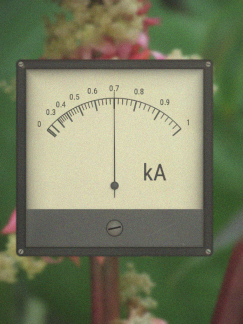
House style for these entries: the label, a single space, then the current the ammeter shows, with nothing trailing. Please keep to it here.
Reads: 0.7 kA
